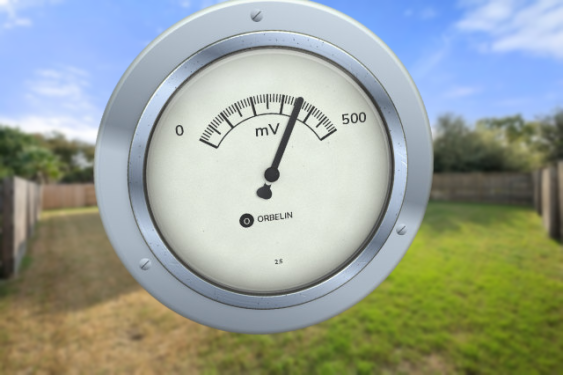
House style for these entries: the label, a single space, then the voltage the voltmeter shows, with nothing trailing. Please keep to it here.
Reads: 350 mV
